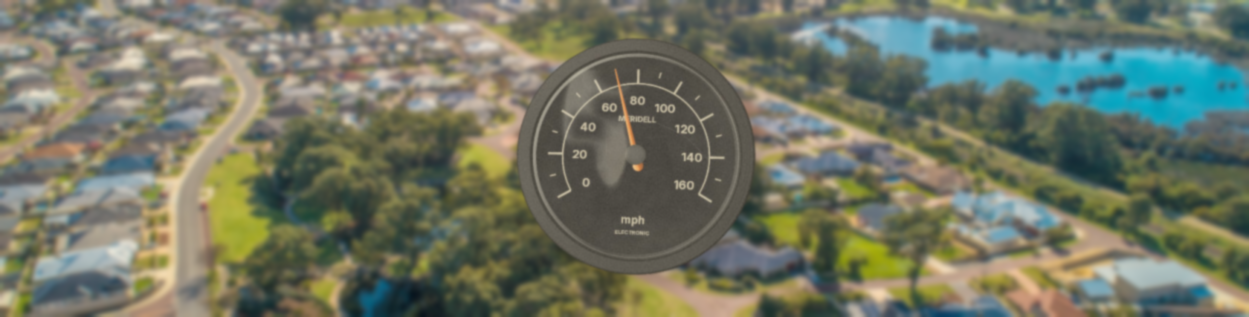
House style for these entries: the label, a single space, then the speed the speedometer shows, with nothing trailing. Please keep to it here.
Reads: 70 mph
